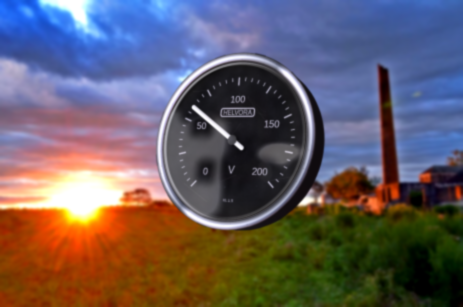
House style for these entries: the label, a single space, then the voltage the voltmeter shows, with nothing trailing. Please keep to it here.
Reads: 60 V
